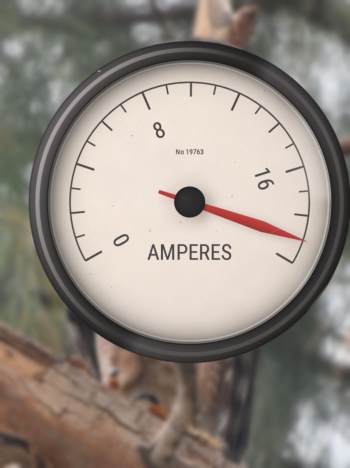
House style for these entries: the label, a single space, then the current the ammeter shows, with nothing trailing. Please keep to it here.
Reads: 19 A
